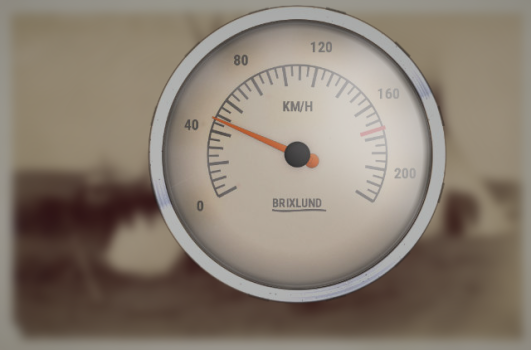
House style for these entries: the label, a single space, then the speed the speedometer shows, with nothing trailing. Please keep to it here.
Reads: 47.5 km/h
